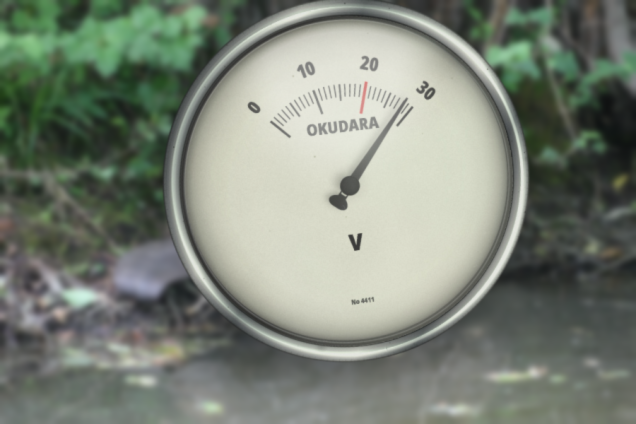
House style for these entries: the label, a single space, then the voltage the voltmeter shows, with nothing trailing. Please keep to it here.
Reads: 28 V
